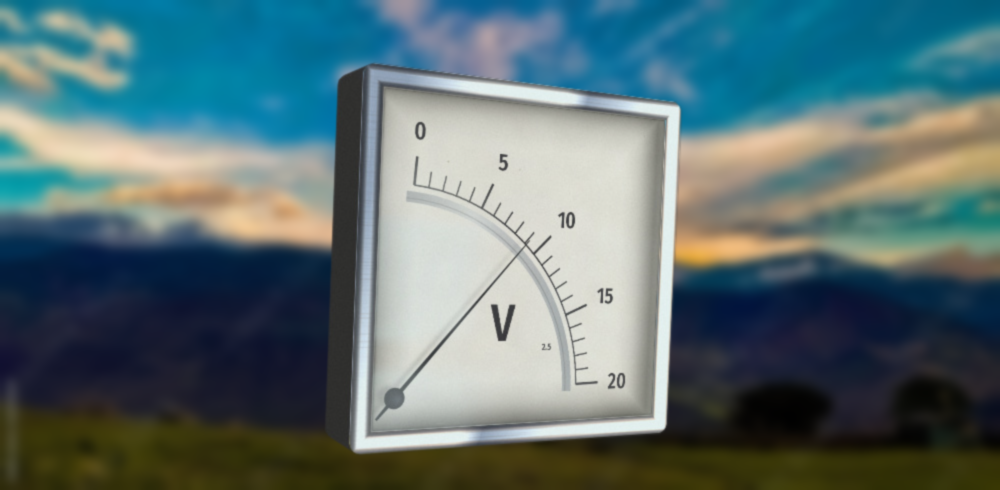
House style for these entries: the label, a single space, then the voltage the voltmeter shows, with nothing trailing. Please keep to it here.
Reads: 9 V
